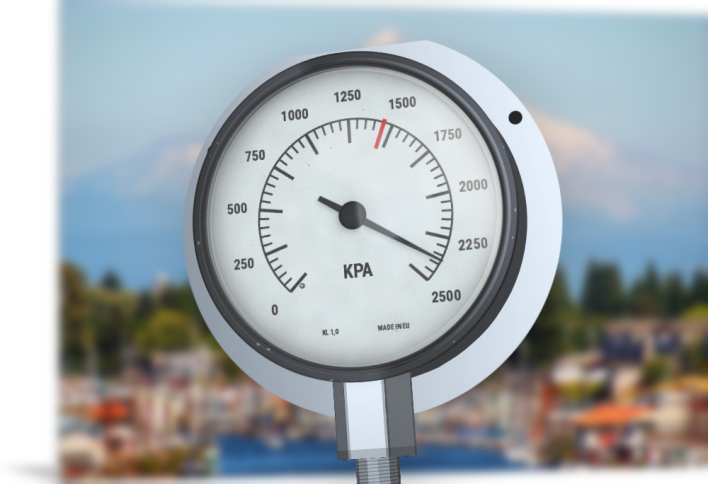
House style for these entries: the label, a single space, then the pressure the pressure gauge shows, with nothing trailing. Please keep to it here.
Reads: 2375 kPa
